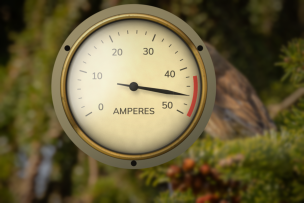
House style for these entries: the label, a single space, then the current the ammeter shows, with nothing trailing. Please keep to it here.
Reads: 46 A
